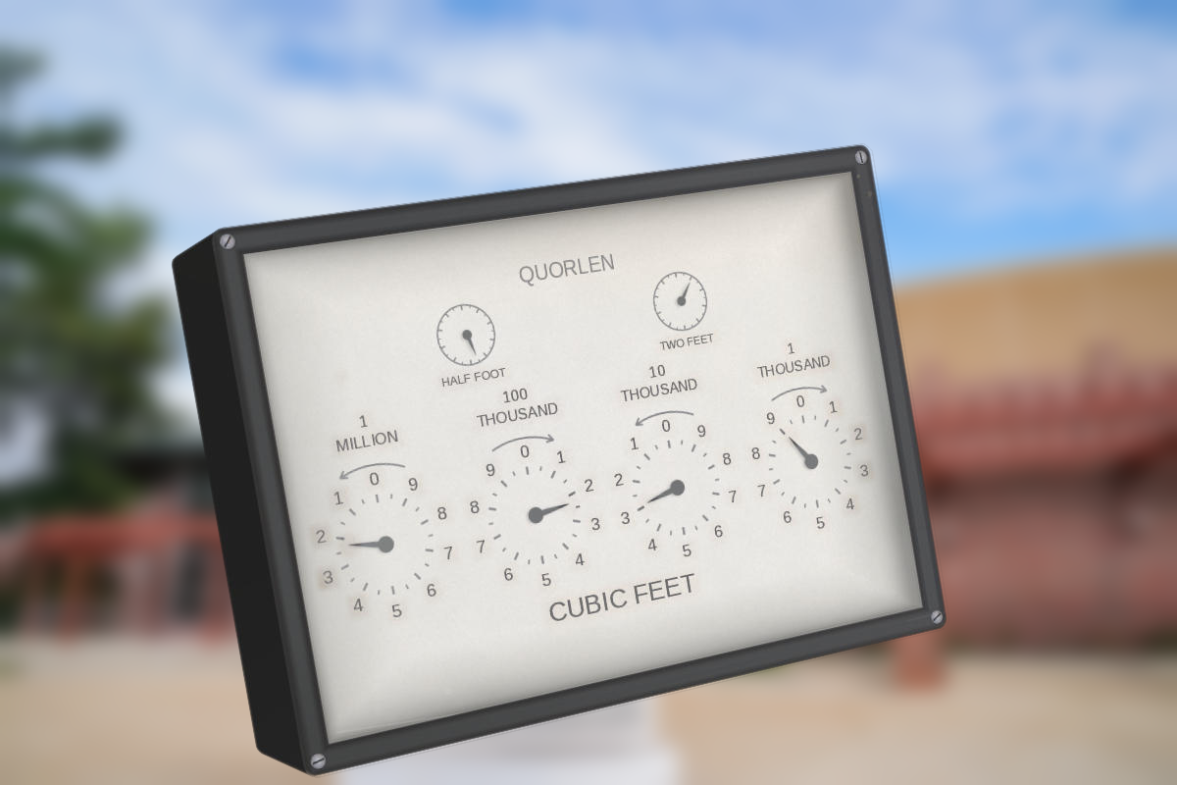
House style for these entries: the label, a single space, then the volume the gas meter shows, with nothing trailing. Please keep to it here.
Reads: 222900 ft³
